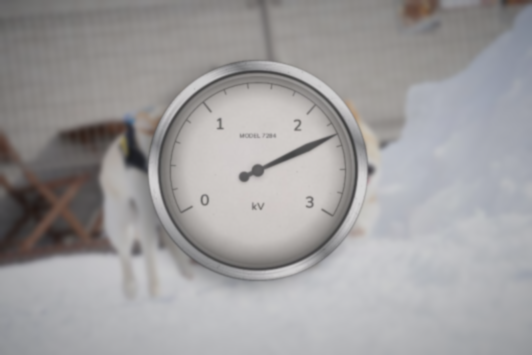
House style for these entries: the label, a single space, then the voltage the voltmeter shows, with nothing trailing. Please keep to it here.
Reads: 2.3 kV
